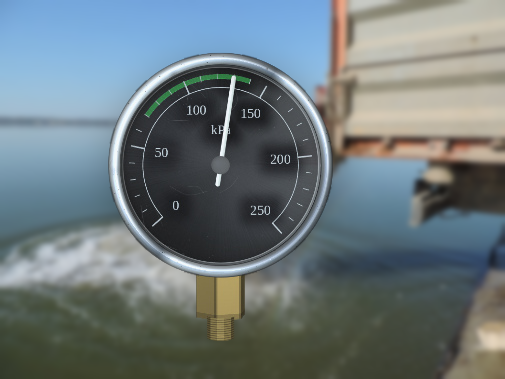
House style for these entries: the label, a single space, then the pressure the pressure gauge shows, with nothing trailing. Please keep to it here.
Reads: 130 kPa
